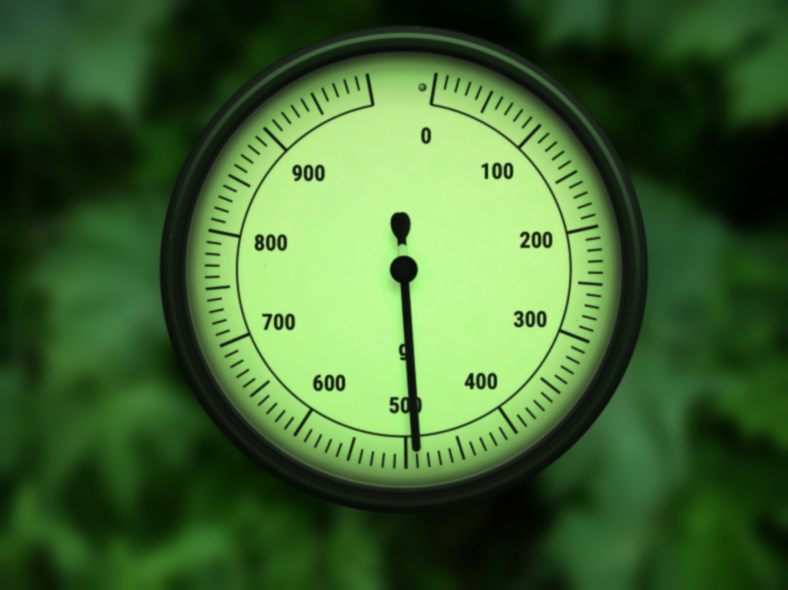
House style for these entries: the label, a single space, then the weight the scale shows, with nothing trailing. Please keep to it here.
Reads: 490 g
